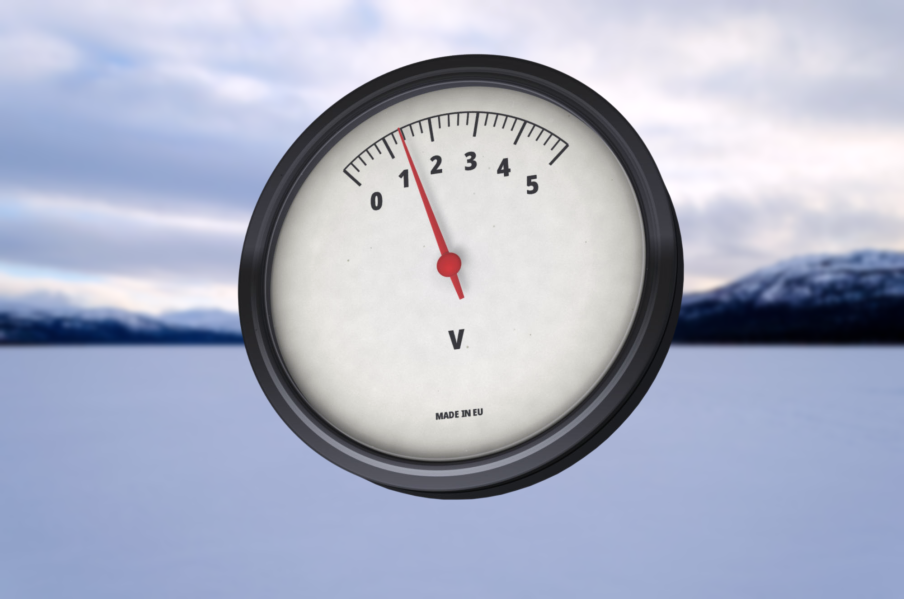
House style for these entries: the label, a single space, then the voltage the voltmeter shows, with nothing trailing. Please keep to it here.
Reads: 1.4 V
